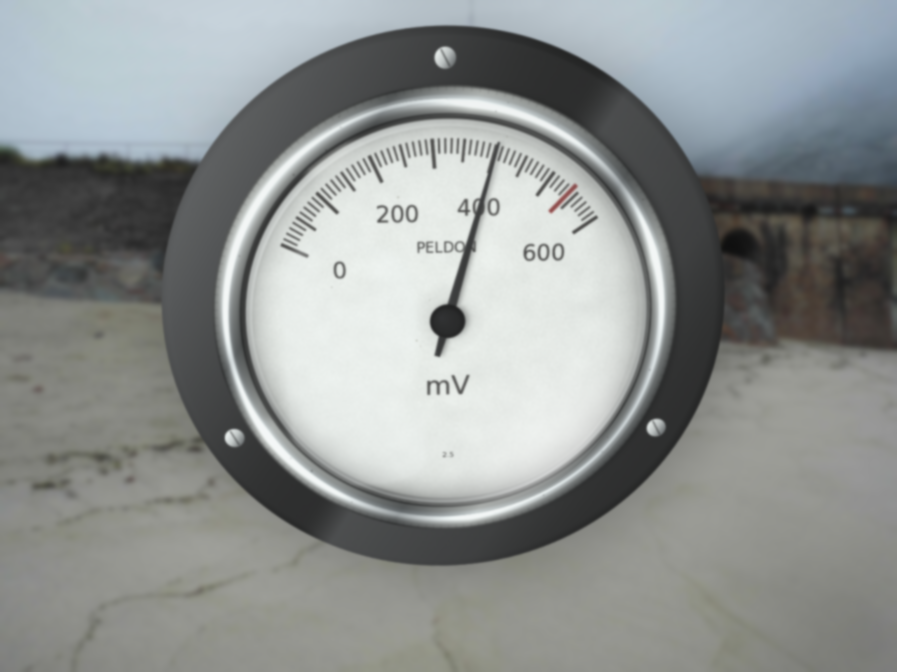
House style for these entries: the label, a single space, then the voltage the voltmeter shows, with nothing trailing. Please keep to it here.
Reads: 400 mV
